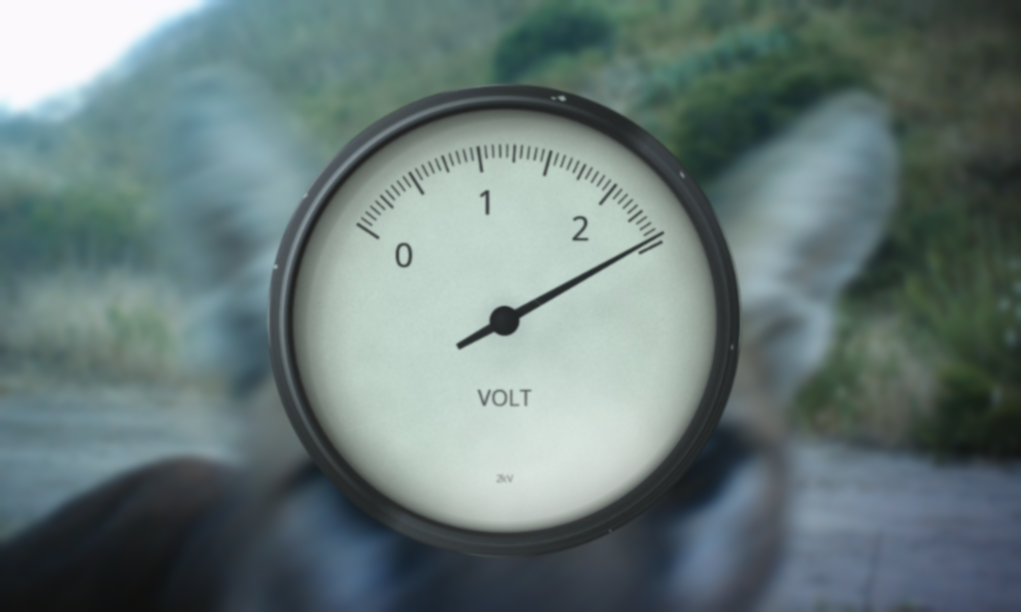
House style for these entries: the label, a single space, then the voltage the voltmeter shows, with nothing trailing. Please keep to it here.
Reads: 2.45 V
